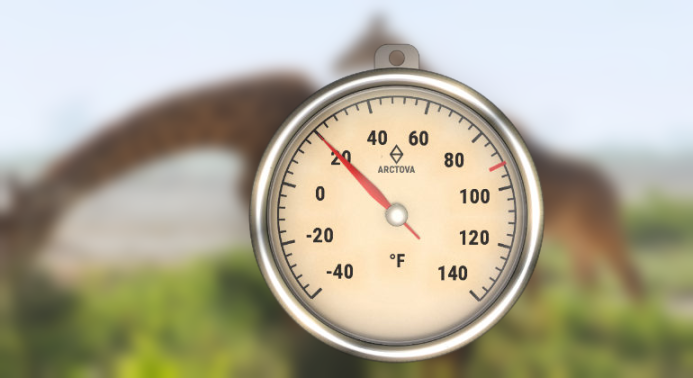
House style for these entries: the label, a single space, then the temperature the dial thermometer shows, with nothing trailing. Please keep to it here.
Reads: 20 °F
